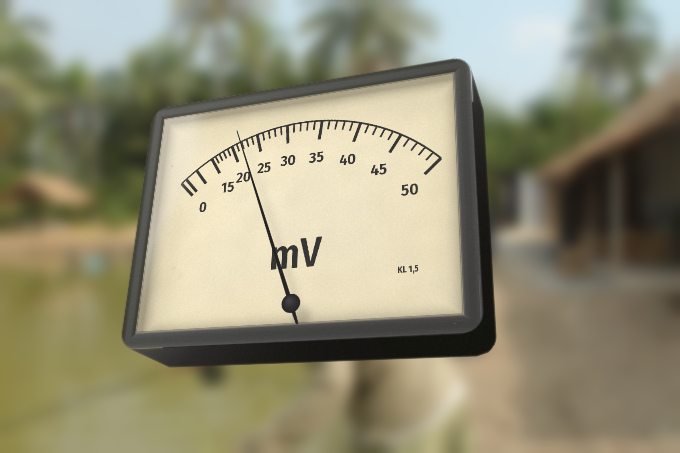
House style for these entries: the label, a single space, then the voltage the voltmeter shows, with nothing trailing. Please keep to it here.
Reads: 22 mV
